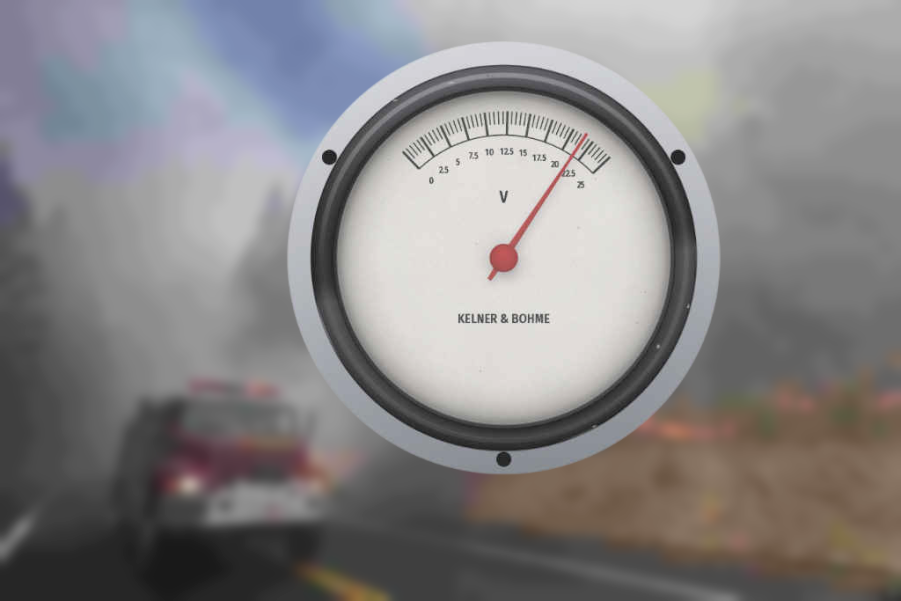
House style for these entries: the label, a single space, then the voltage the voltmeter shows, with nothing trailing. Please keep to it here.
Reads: 21.5 V
